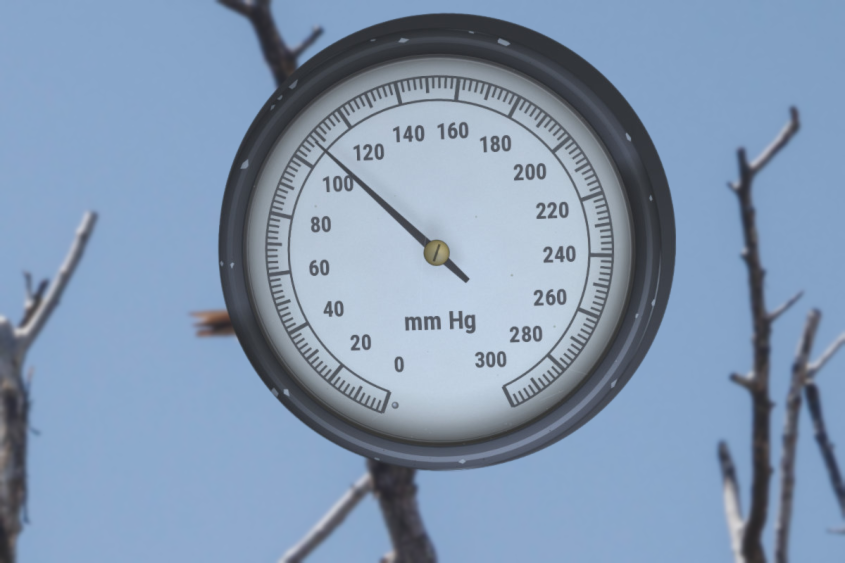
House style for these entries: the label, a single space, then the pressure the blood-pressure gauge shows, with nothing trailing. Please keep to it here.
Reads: 108 mmHg
